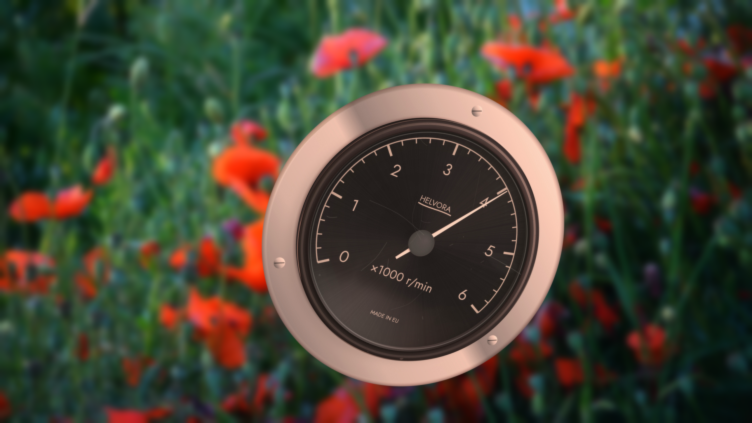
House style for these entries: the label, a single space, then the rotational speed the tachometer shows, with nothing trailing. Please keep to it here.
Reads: 4000 rpm
